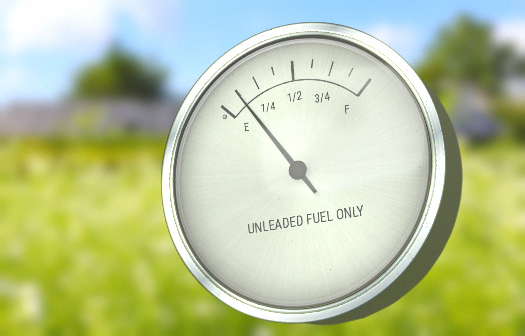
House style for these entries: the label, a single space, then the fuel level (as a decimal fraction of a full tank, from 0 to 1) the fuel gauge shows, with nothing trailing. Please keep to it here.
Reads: 0.125
